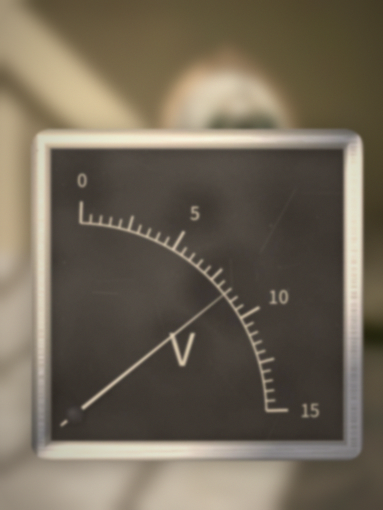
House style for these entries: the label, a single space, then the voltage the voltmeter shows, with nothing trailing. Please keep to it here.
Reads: 8.5 V
